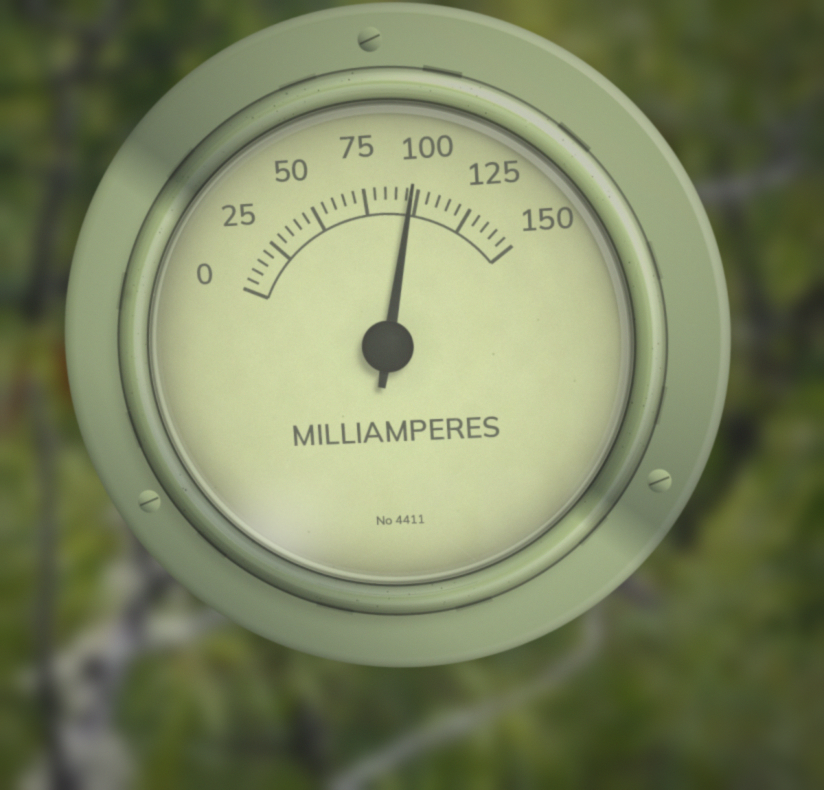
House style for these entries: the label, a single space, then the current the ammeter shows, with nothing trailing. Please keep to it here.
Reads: 97.5 mA
